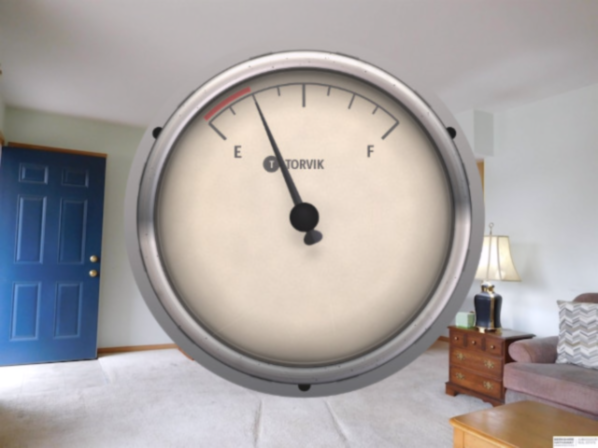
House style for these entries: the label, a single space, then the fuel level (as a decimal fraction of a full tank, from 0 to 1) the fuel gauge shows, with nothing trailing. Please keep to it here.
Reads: 0.25
